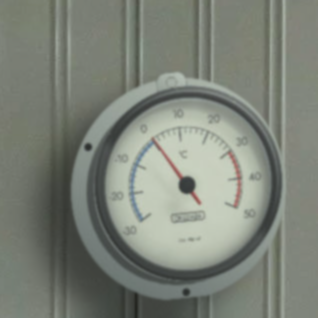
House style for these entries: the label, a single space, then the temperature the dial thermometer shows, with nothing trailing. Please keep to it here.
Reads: 0 °C
